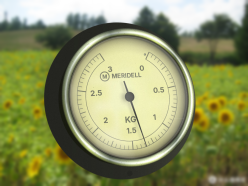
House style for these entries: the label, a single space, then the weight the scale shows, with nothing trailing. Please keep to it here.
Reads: 1.35 kg
